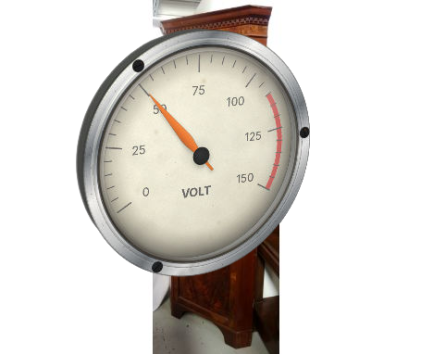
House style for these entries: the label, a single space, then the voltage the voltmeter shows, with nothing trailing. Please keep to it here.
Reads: 50 V
